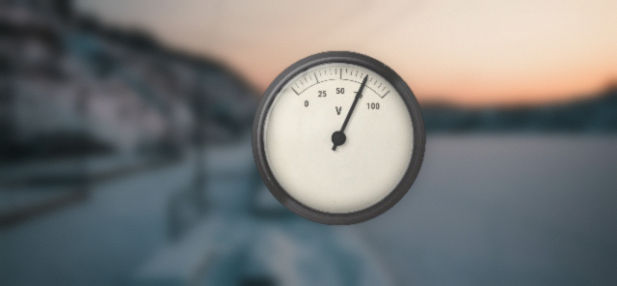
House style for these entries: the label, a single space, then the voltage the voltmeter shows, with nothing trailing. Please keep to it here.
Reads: 75 V
